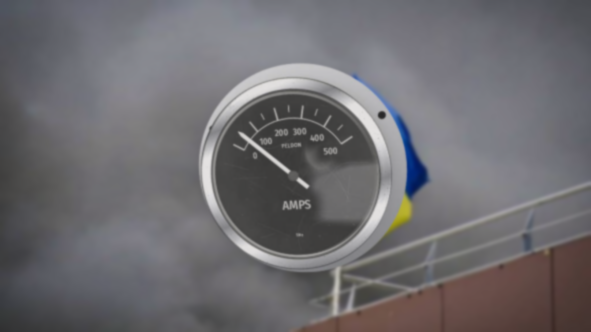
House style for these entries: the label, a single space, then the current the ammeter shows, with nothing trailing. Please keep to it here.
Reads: 50 A
